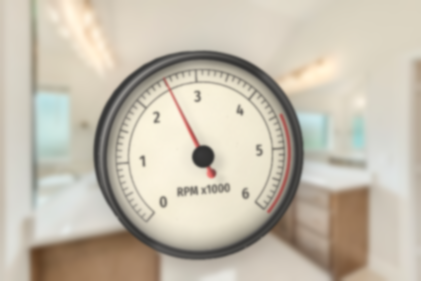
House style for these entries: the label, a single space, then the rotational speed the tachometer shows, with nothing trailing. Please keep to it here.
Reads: 2500 rpm
